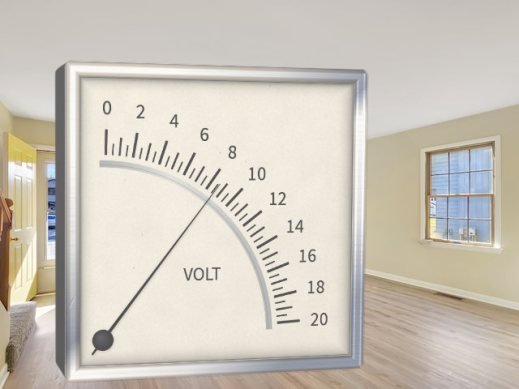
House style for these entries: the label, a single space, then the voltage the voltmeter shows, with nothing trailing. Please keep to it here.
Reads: 8.5 V
